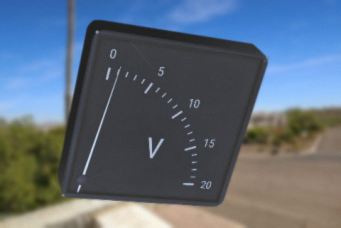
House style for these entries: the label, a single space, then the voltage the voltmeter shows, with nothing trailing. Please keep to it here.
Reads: 1 V
